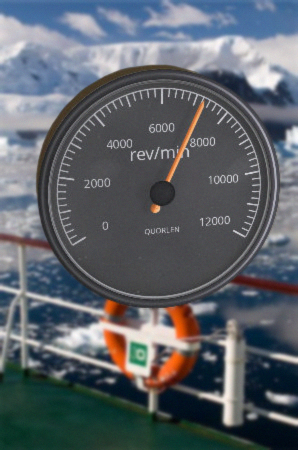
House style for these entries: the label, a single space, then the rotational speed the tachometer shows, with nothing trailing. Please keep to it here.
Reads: 7200 rpm
